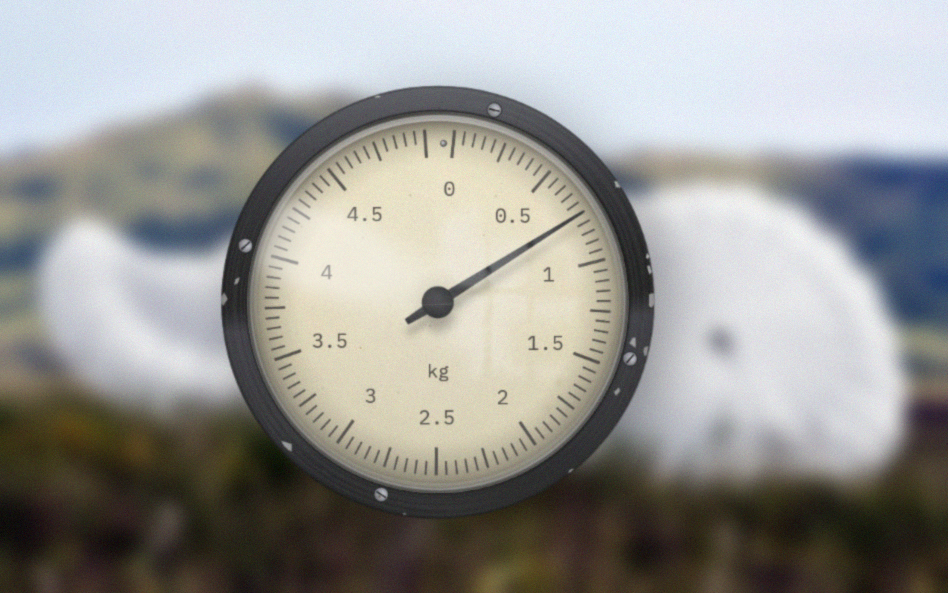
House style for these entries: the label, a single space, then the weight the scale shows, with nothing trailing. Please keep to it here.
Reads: 0.75 kg
